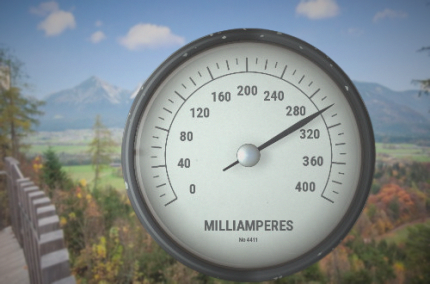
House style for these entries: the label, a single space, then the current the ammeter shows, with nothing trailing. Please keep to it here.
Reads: 300 mA
